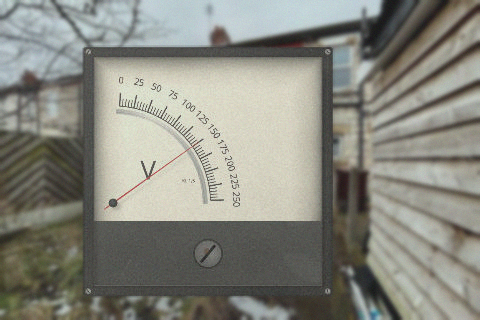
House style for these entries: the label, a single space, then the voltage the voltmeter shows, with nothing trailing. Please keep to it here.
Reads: 150 V
